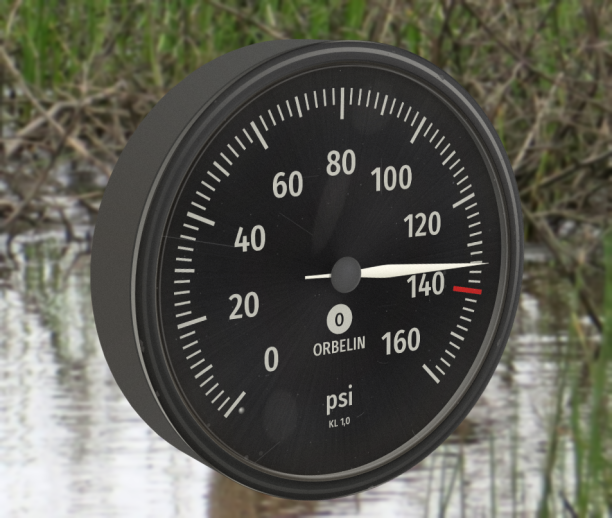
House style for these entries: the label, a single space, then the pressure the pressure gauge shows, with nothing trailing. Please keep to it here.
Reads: 134 psi
